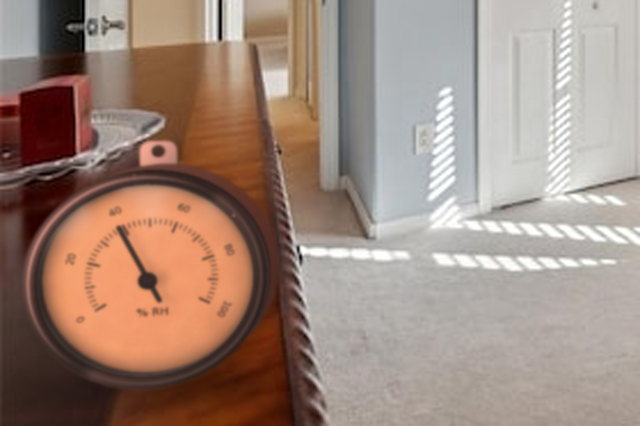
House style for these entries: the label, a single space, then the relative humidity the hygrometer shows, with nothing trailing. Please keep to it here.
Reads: 40 %
